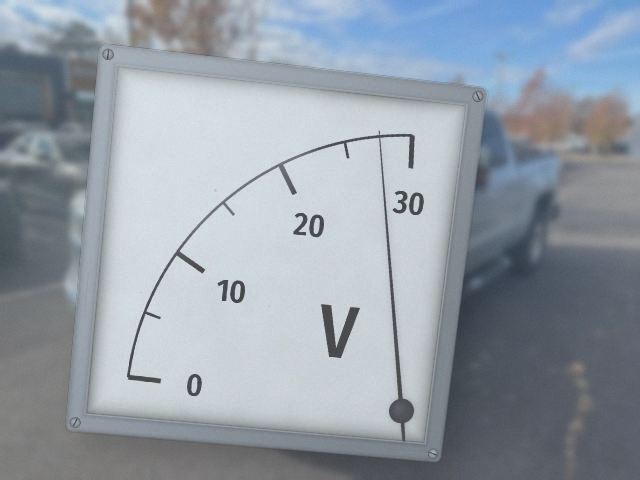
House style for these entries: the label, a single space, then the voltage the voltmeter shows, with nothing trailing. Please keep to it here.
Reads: 27.5 V
